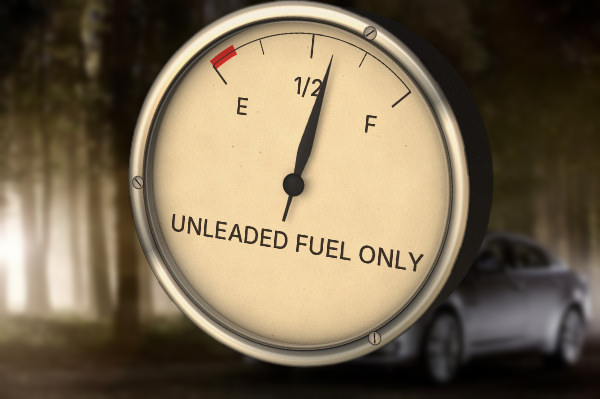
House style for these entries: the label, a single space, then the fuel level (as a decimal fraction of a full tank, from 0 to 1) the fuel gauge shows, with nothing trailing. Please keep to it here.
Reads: 0.625
